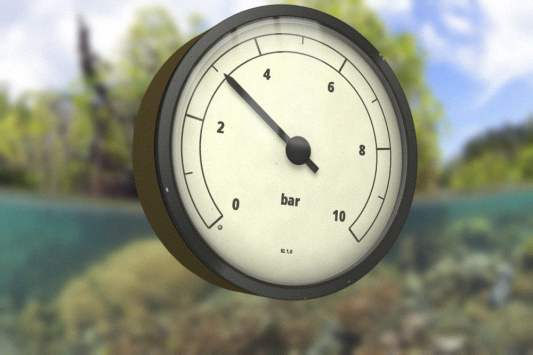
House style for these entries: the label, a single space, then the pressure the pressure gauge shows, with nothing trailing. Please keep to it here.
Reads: 3 bar
